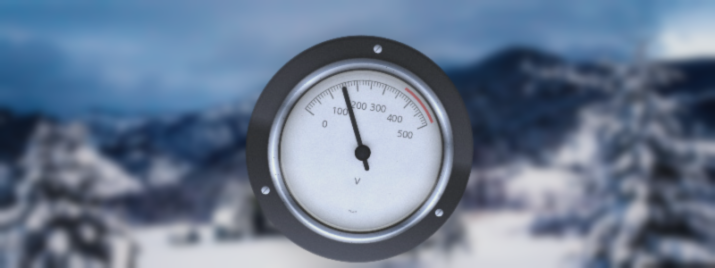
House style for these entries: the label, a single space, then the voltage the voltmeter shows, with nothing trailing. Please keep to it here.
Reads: 150 V
